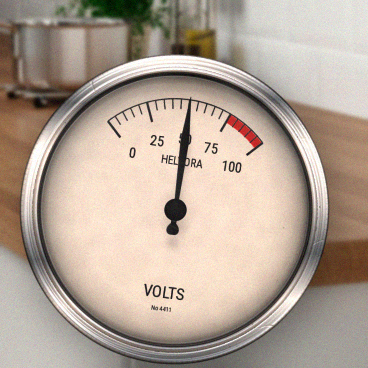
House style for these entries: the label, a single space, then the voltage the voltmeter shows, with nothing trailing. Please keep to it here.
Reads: 50 V
